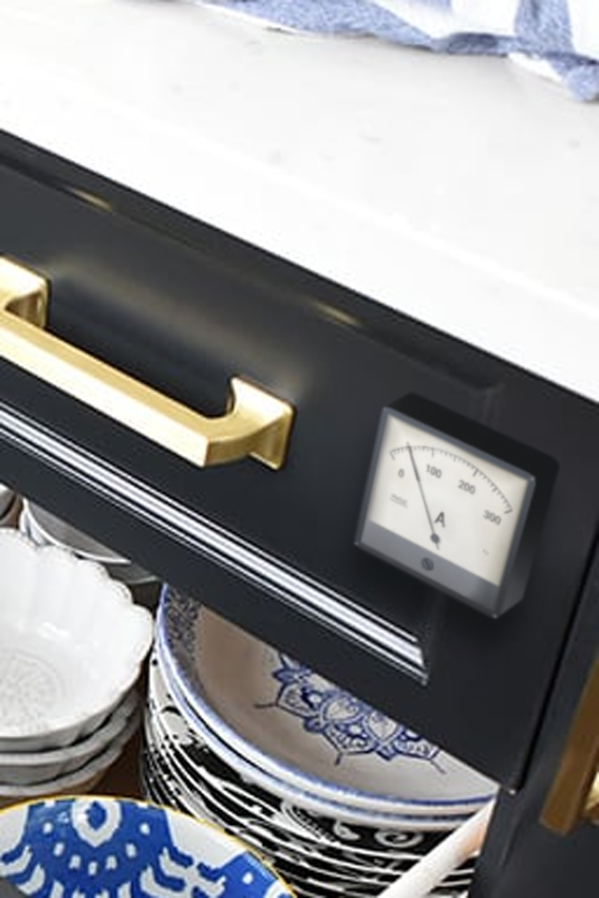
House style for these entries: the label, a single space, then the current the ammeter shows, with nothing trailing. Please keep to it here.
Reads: 50 A
